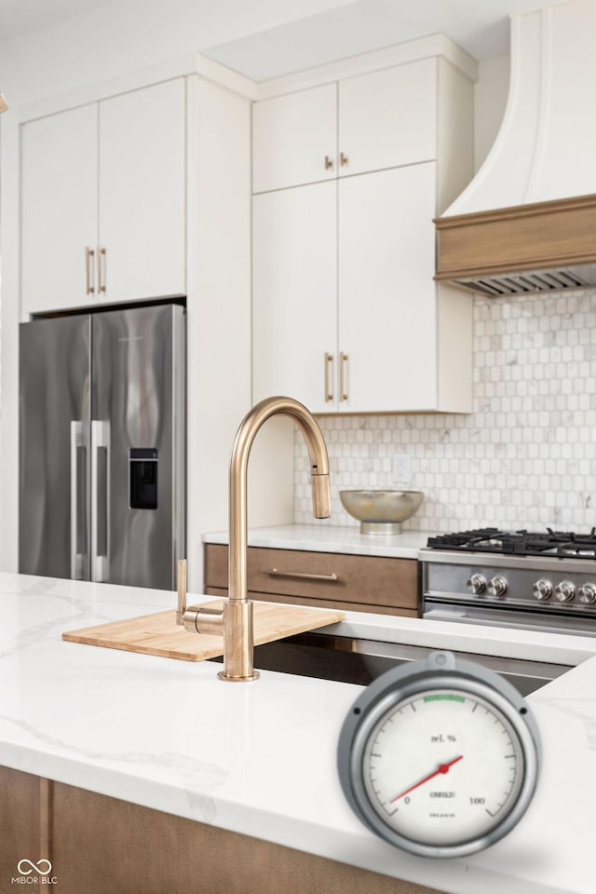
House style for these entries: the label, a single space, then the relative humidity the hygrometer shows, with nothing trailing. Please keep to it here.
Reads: 4 %
